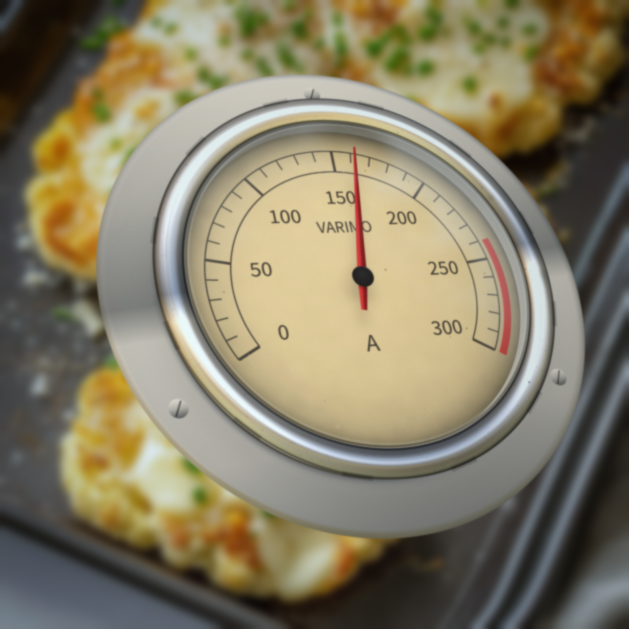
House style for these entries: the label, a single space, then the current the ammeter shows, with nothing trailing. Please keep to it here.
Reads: 160 A
